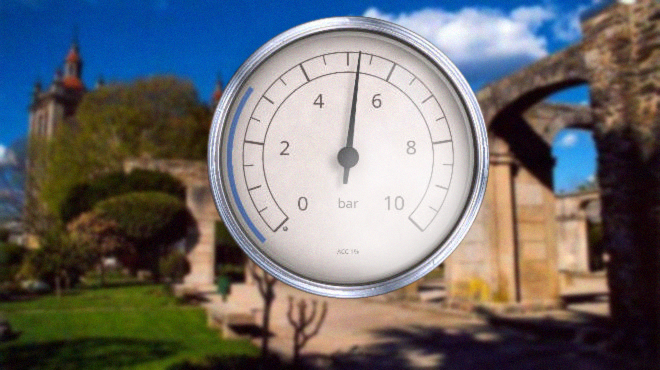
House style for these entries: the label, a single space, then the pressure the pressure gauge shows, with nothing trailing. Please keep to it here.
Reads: 5.25 bar
